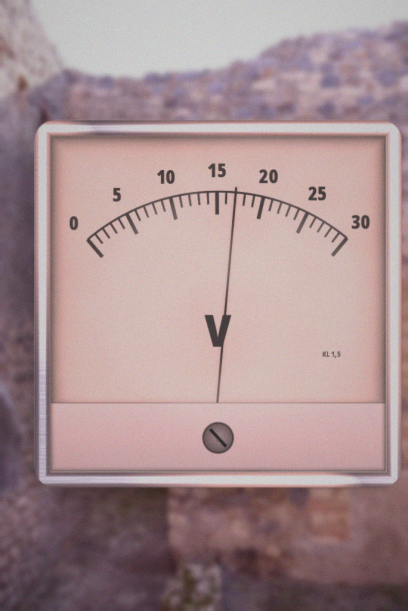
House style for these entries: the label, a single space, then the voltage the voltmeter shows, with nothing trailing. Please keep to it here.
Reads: 17 V
